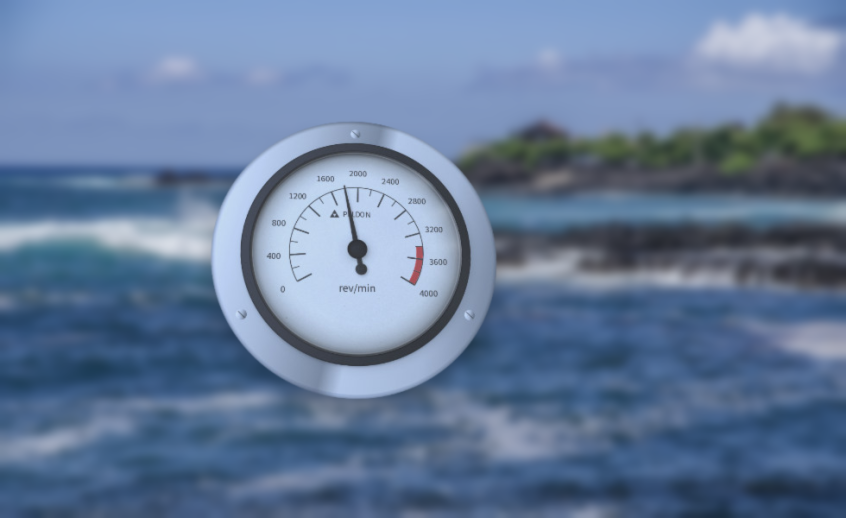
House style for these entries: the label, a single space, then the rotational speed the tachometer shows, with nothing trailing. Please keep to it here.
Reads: 1800 rpm
